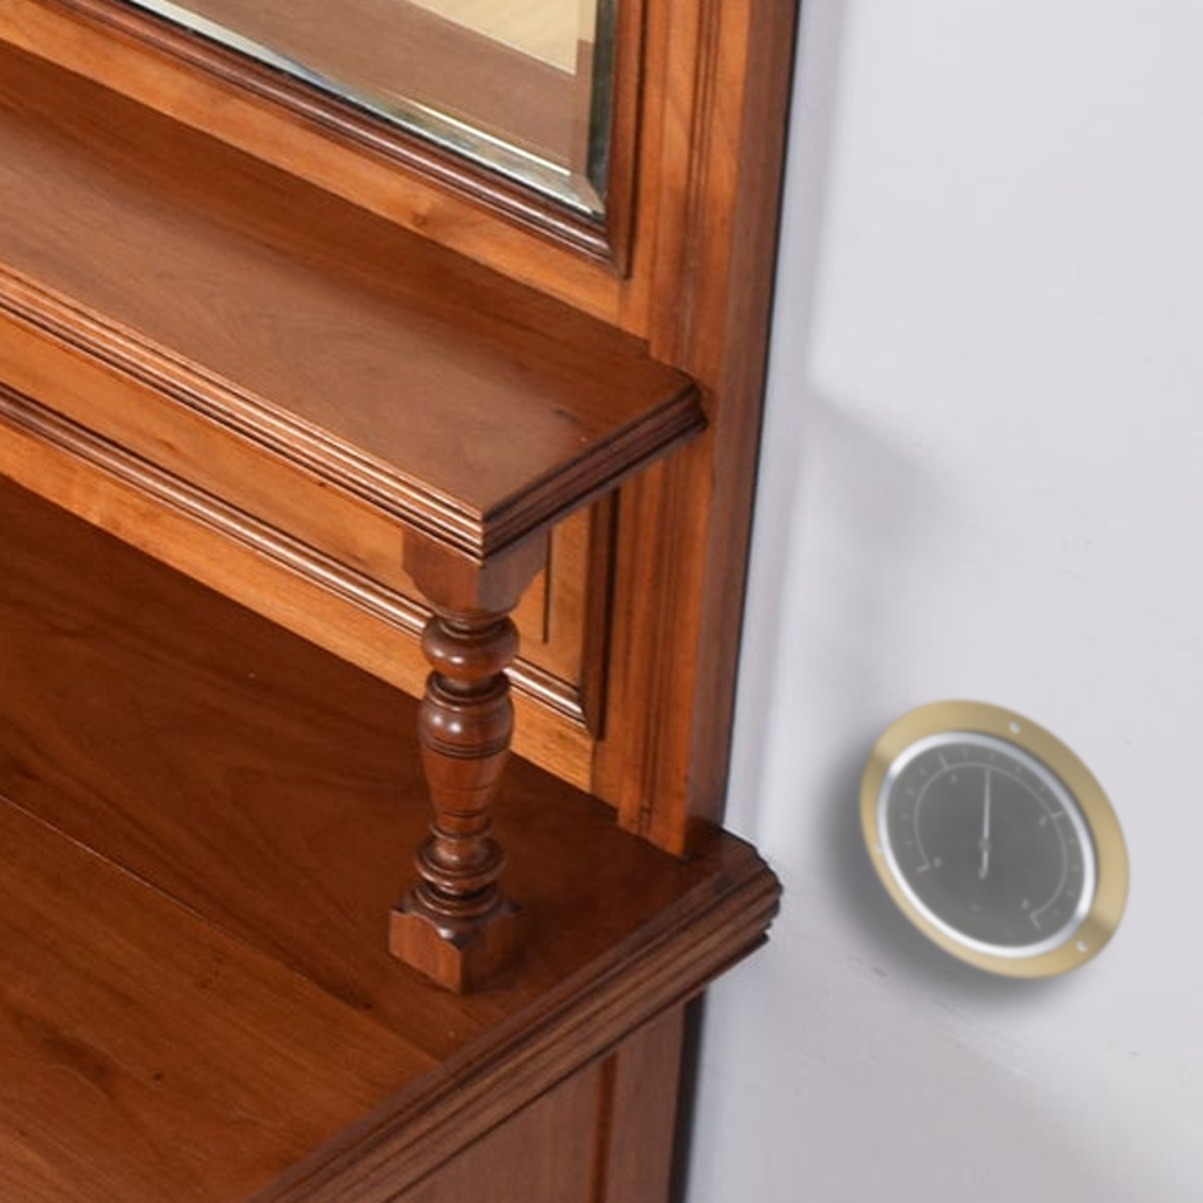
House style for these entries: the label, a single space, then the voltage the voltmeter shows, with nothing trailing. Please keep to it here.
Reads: 1.4 V
